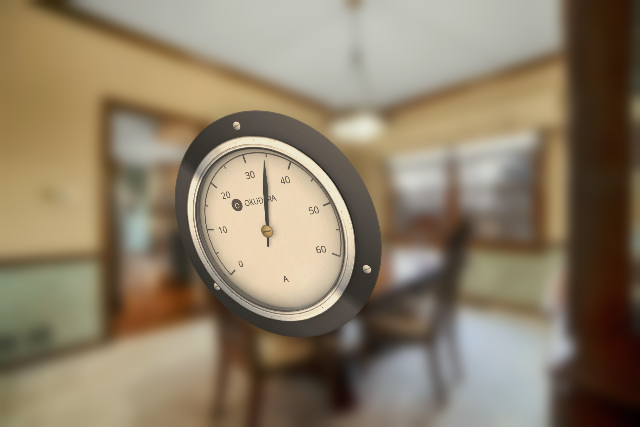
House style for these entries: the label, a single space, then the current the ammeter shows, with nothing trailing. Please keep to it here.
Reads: 35 A
